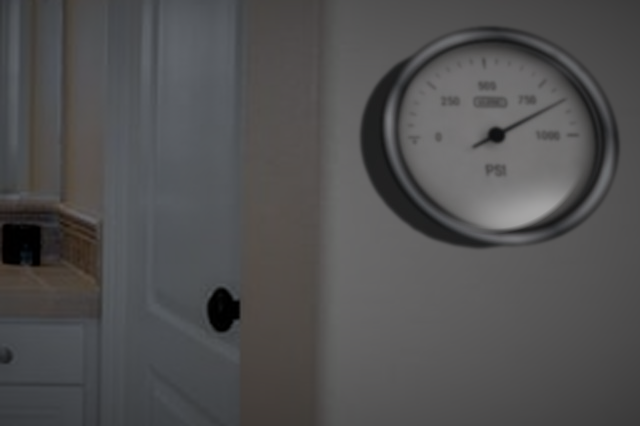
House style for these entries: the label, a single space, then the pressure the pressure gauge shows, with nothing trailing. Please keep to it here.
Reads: 850 psi
